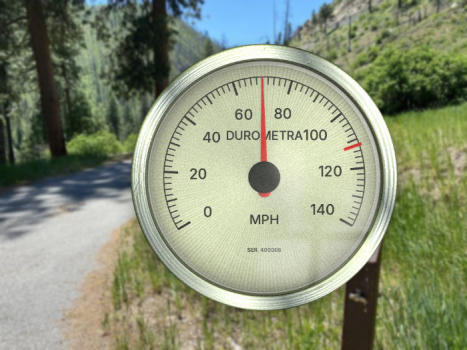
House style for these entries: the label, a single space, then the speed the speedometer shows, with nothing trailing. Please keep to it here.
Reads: 70 mph
